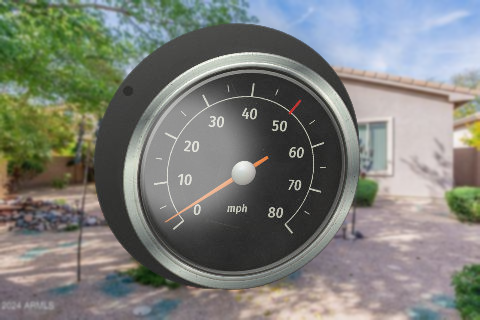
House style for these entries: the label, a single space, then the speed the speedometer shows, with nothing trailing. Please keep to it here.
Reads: 2.5 mph
